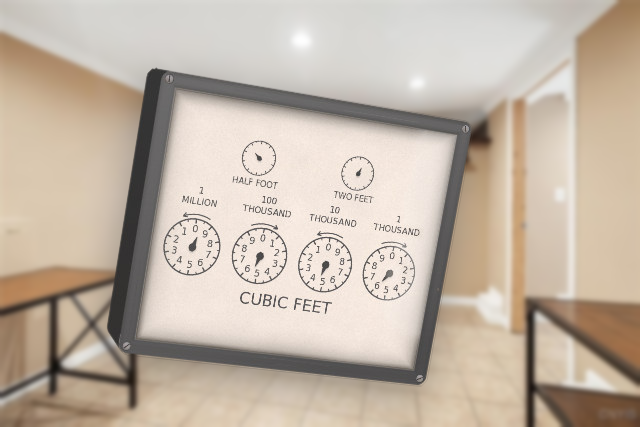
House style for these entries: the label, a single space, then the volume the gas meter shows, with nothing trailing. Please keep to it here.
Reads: 954600 ft³
